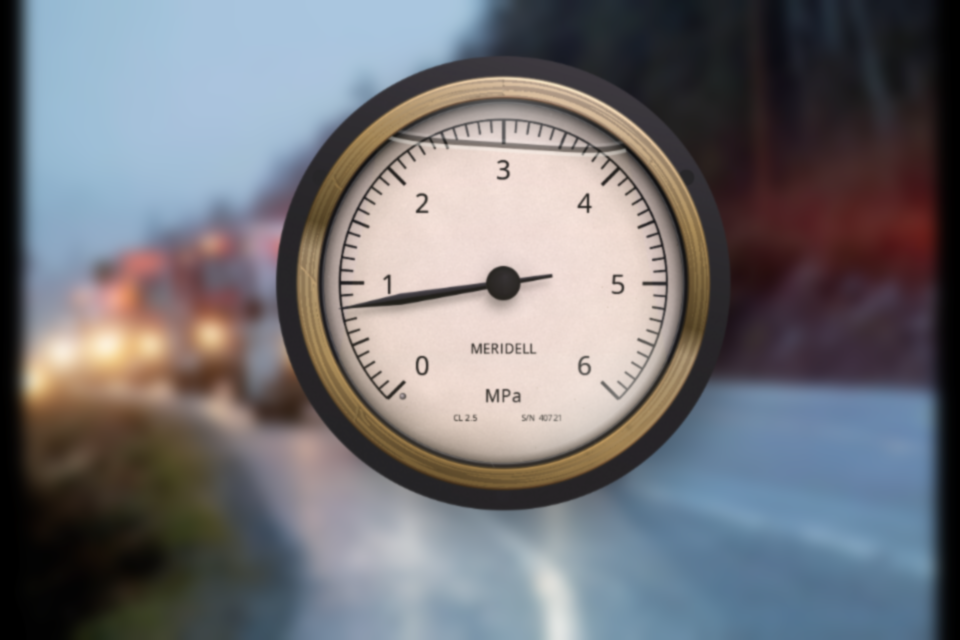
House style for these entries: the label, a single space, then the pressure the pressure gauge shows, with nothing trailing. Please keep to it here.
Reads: 0.8 MPa
